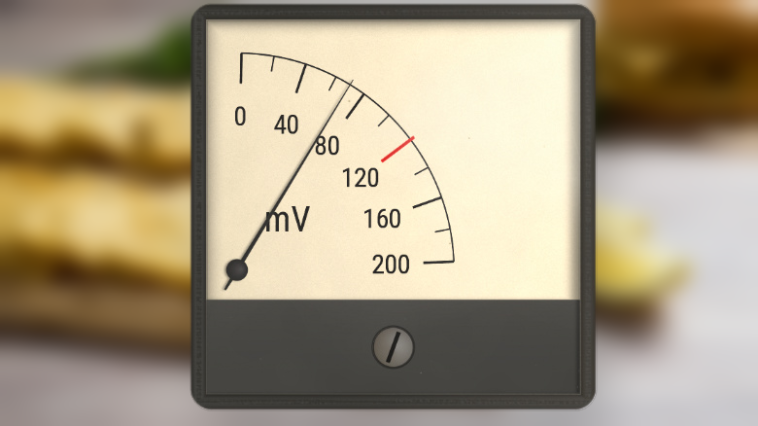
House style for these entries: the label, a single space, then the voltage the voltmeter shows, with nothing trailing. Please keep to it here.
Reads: 70 mV
